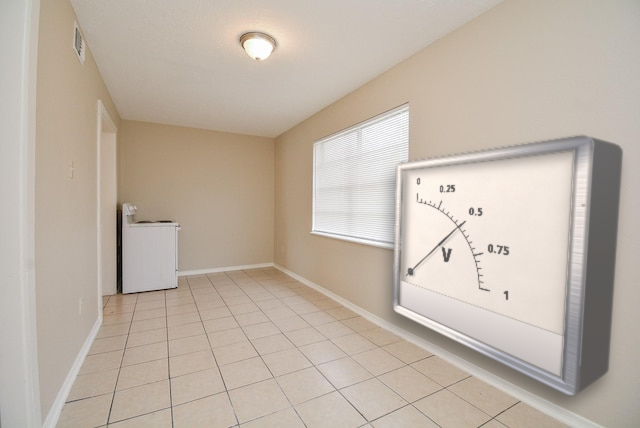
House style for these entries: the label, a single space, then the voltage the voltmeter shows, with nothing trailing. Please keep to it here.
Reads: 0.5 V
